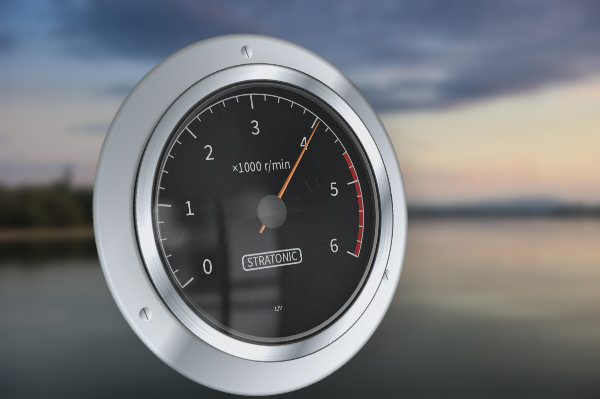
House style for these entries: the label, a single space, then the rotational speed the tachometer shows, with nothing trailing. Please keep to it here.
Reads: 4000 rpm
